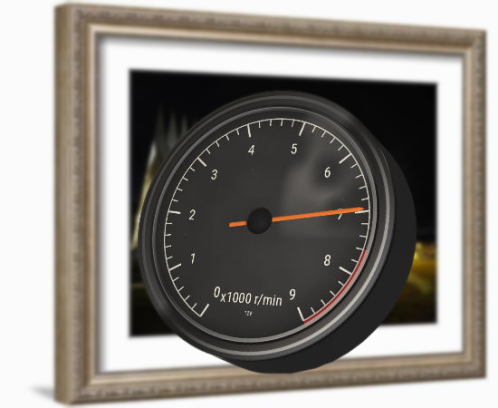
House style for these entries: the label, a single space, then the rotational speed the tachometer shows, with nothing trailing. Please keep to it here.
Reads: 7000 rpm
